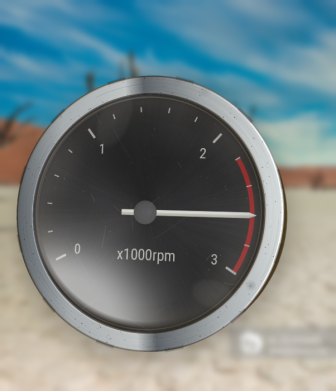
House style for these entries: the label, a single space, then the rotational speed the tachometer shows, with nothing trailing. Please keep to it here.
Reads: 2600 rpm
